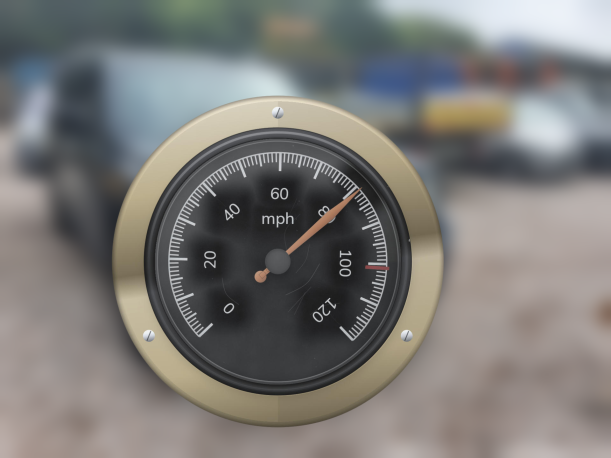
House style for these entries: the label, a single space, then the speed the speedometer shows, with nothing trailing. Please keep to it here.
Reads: 81 mph
